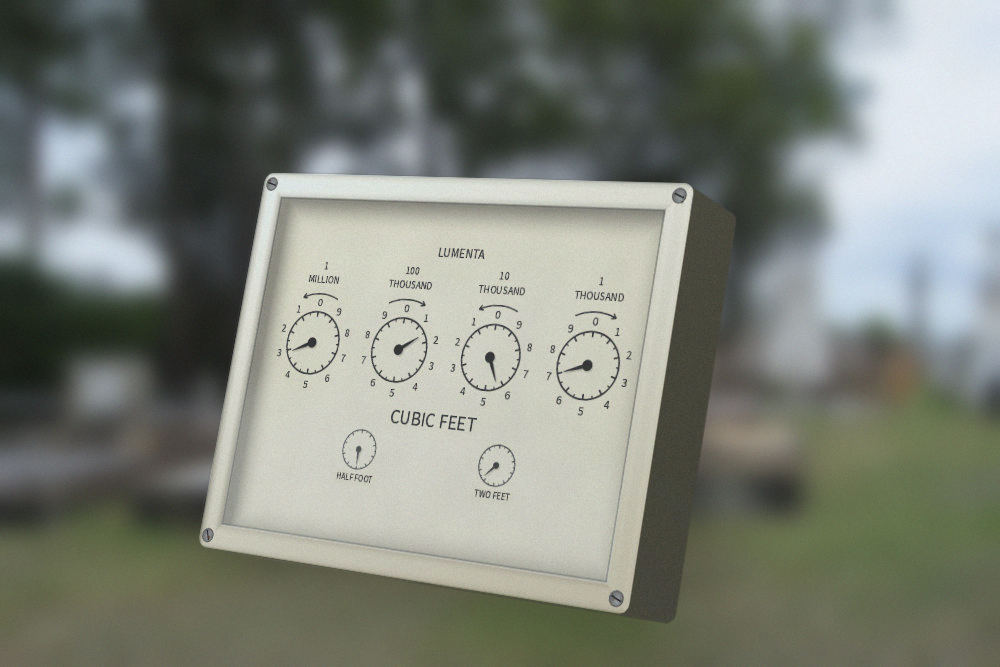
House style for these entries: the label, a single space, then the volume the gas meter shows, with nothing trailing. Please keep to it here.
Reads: 315700 ft³
